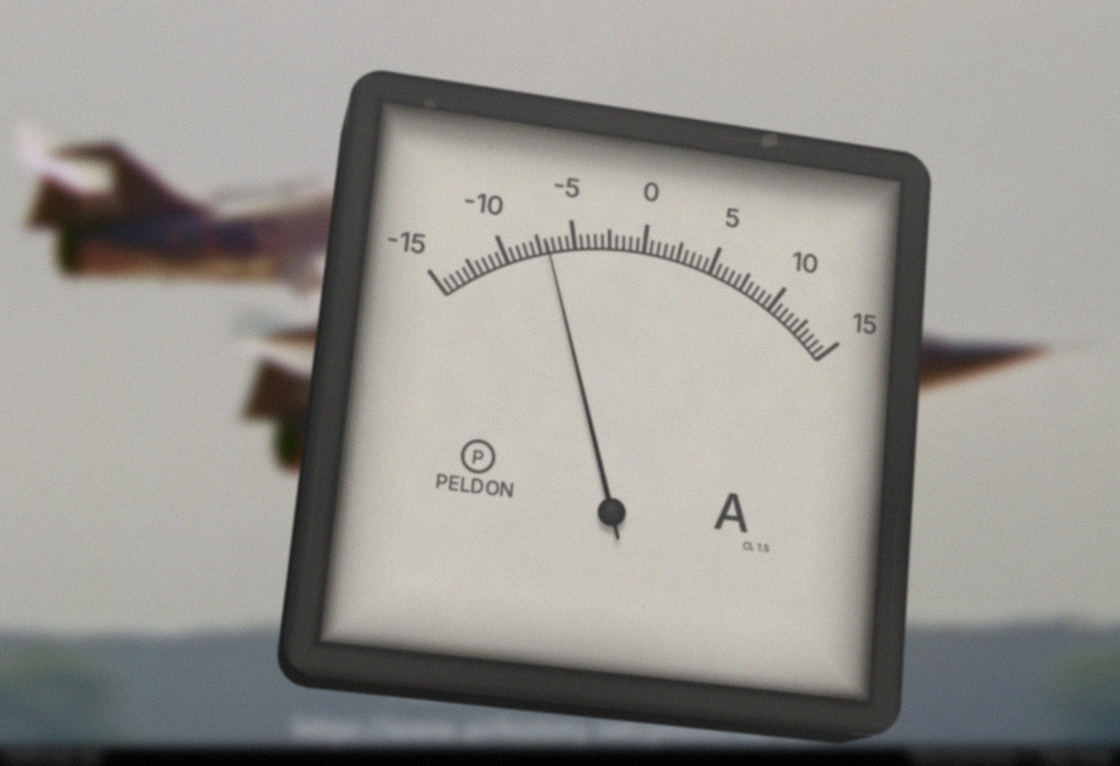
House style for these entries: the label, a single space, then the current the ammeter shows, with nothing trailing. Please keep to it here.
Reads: -7 A
